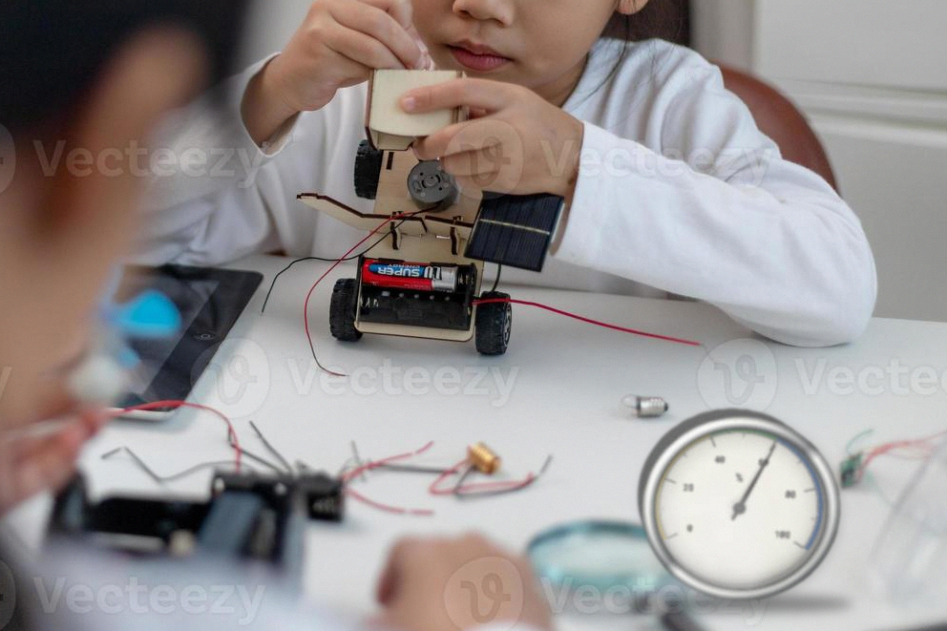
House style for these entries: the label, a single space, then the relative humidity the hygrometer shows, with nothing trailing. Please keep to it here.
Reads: 60 %
